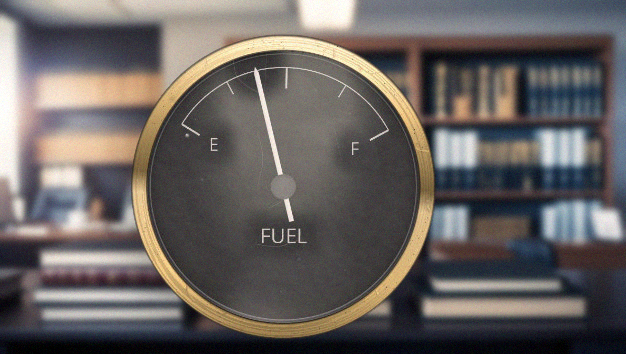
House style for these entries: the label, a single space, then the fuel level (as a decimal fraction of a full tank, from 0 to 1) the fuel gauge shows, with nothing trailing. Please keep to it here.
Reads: 0.375
